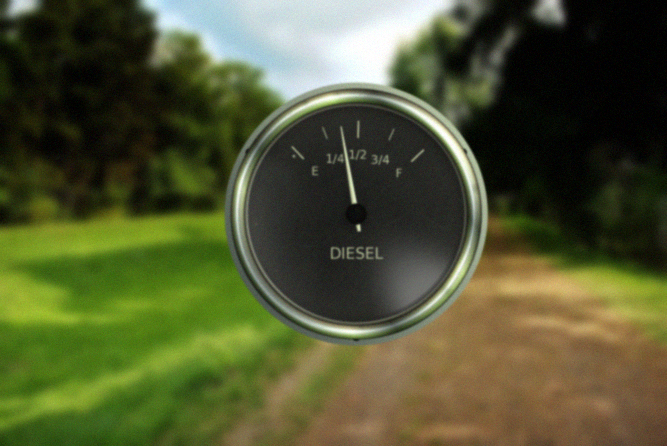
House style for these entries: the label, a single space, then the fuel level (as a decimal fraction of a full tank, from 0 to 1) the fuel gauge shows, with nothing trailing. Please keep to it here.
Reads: 0.375
